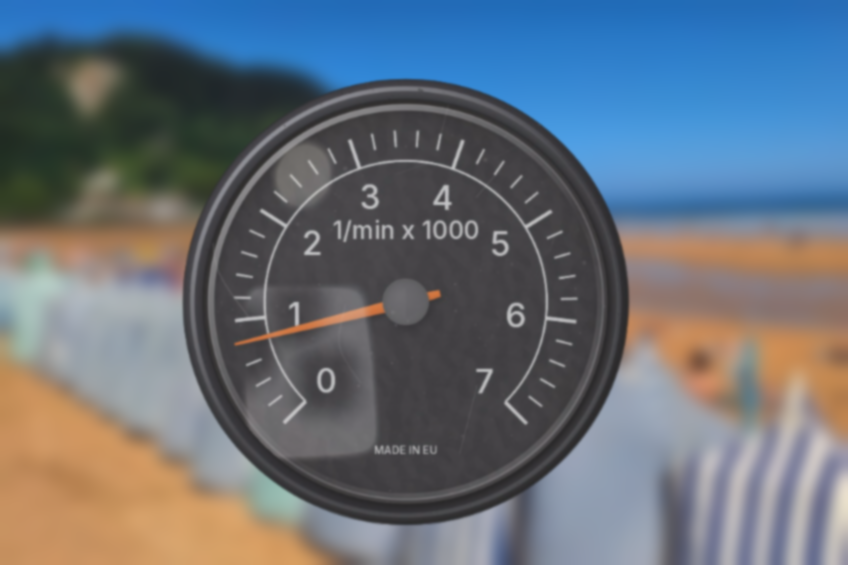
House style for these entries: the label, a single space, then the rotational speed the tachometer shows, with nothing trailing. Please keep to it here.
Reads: 800 rpm
